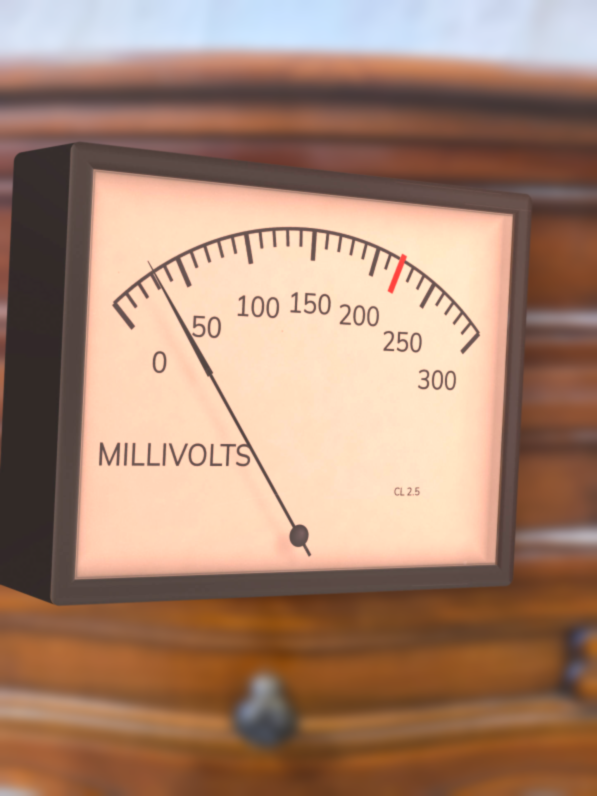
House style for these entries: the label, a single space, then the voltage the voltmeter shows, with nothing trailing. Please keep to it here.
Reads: 30 mV
